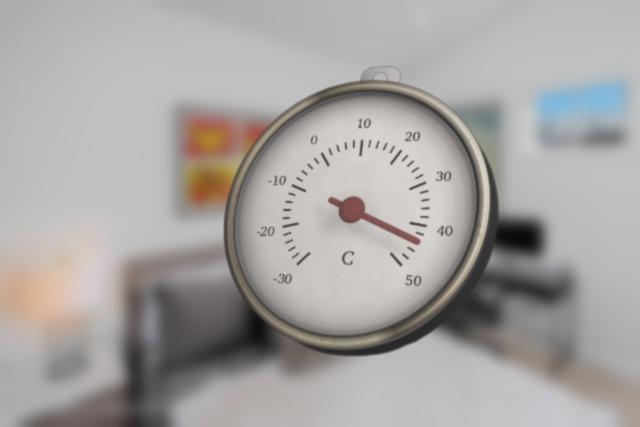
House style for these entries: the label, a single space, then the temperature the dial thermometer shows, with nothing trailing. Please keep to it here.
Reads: 44 °C
